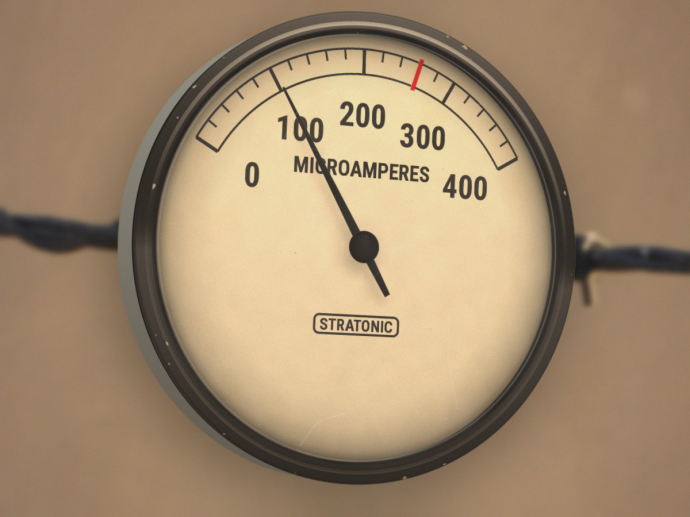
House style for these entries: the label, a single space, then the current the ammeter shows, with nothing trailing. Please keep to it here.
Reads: 100 µA
